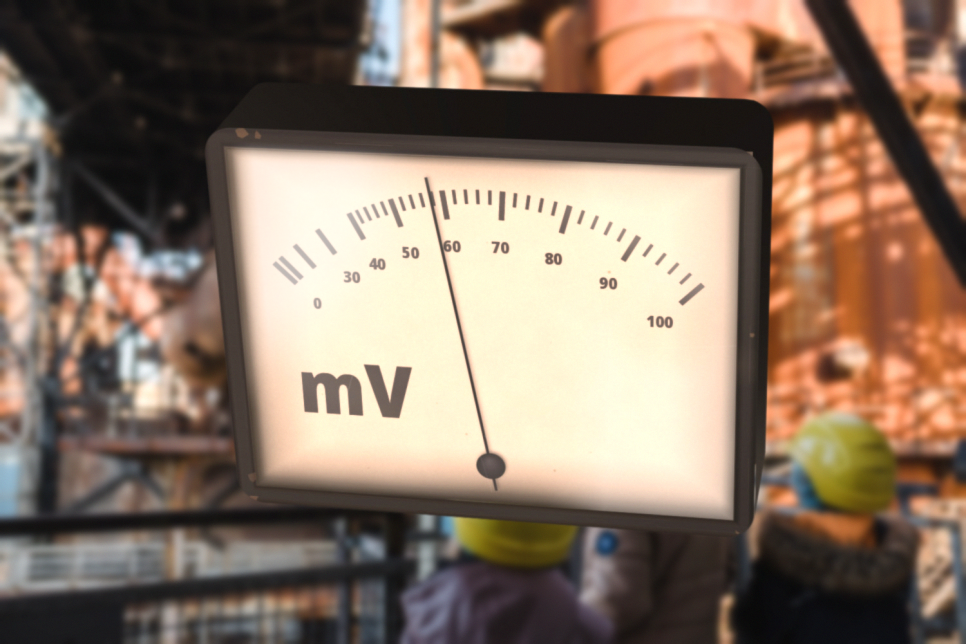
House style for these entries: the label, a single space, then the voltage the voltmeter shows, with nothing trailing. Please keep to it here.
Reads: 58 mV
